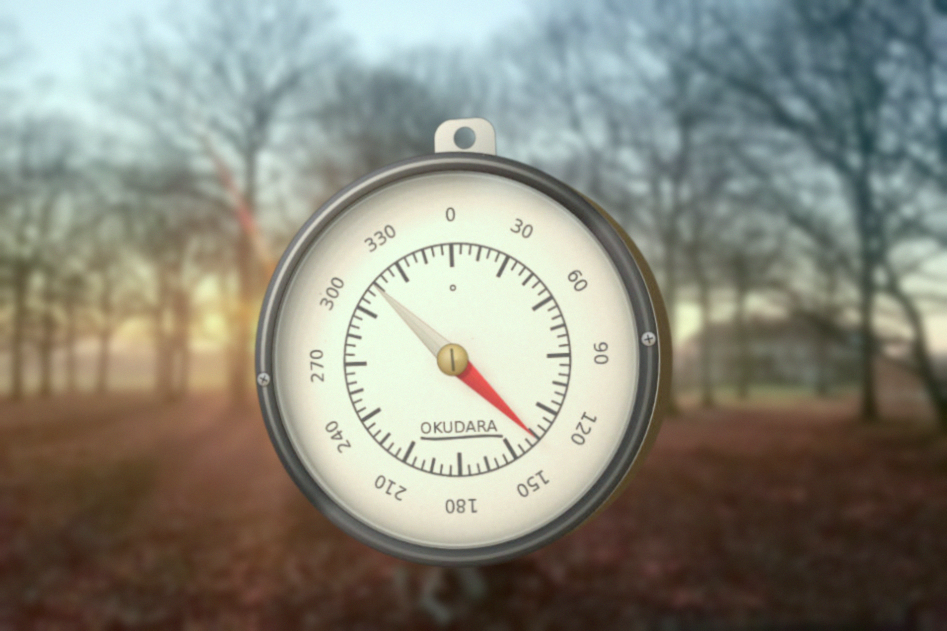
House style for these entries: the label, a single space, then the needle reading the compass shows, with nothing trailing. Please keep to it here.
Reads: 135 °
